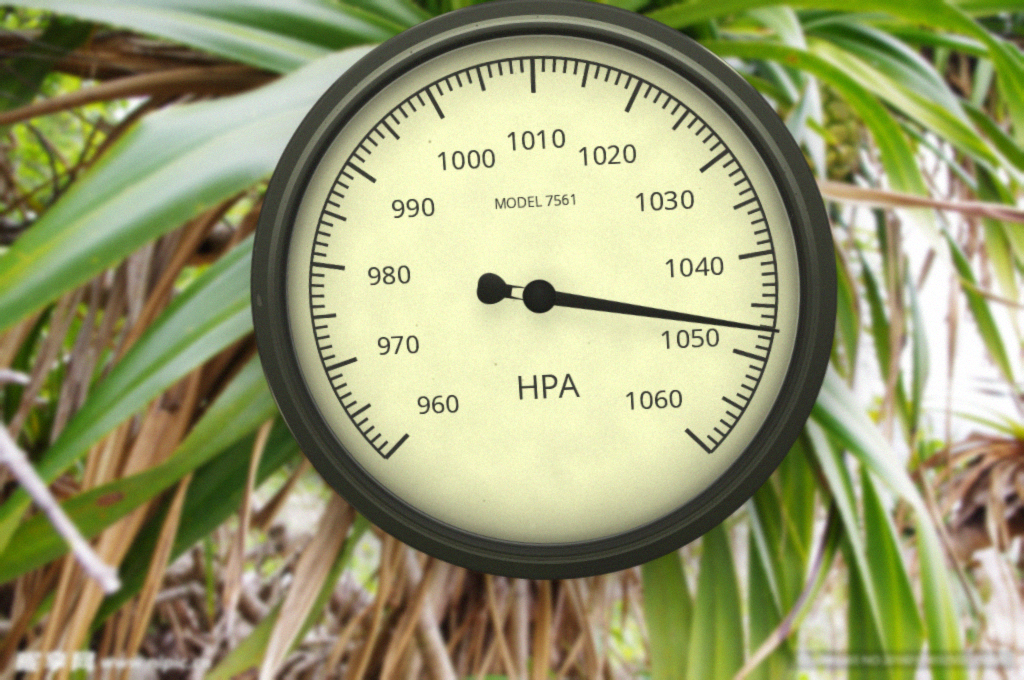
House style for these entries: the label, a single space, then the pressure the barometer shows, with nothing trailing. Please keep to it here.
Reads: 1047 hPa
